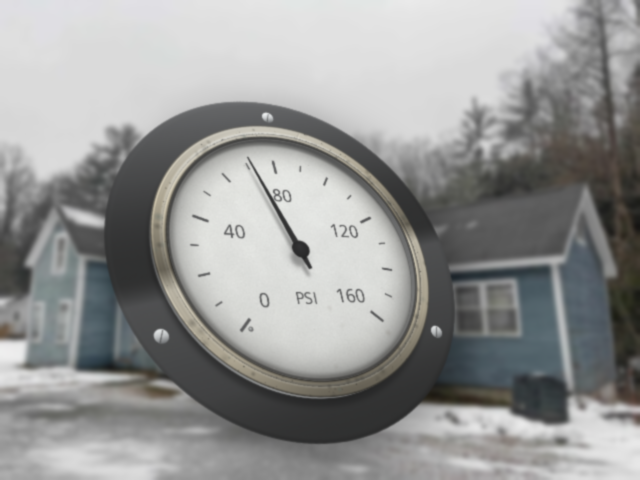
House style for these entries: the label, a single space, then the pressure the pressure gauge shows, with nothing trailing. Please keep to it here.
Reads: 70 psi
